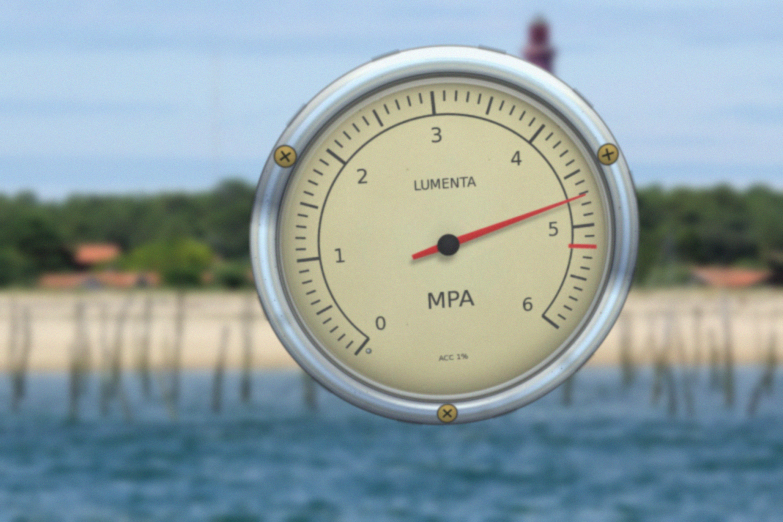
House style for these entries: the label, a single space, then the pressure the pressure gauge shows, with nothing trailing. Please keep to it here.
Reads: 4.7 MPa
